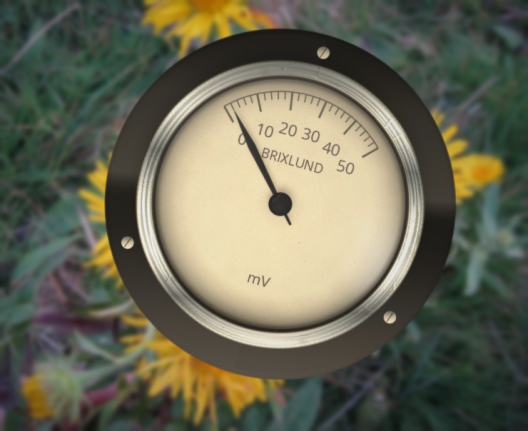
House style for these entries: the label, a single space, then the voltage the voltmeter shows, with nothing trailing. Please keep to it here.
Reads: 2 mV
